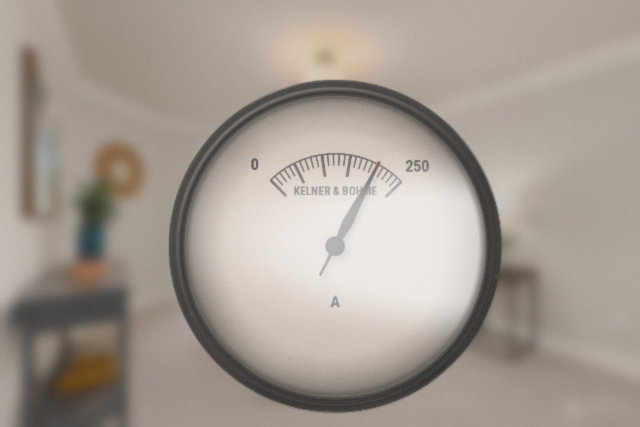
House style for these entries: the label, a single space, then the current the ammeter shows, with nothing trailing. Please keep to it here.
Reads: 200 A
